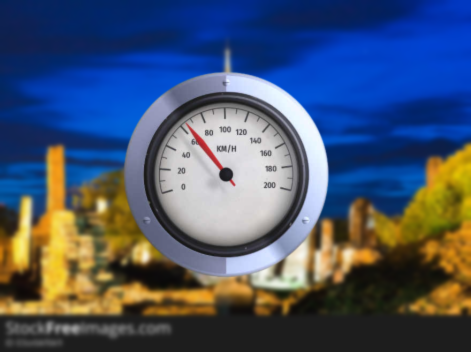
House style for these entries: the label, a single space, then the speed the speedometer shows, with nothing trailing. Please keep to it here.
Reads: 65 km/h
